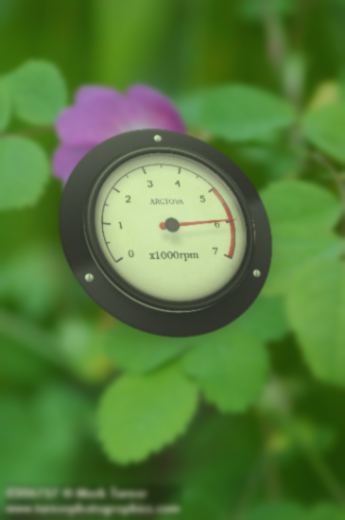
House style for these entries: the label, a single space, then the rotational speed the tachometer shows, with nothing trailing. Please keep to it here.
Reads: 6000 rpm
